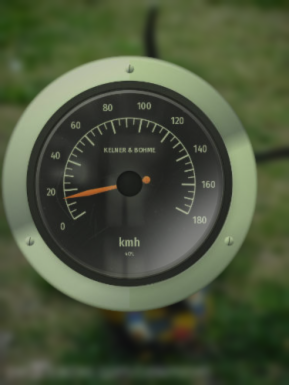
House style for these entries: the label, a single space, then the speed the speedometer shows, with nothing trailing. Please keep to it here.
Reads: 15 km/h
